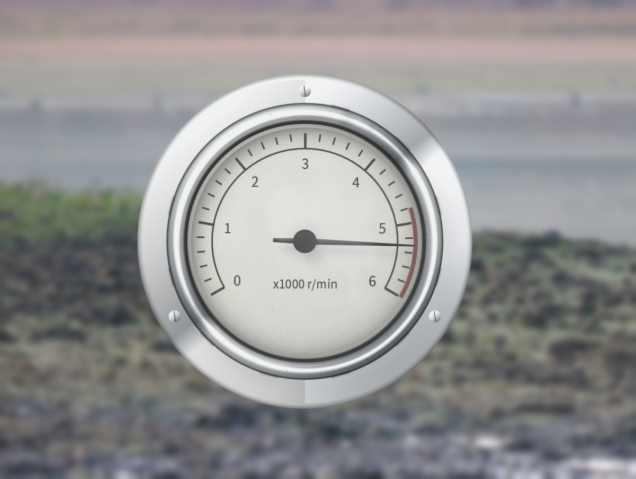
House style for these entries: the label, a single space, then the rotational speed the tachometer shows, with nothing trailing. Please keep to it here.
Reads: 5300 rpm
